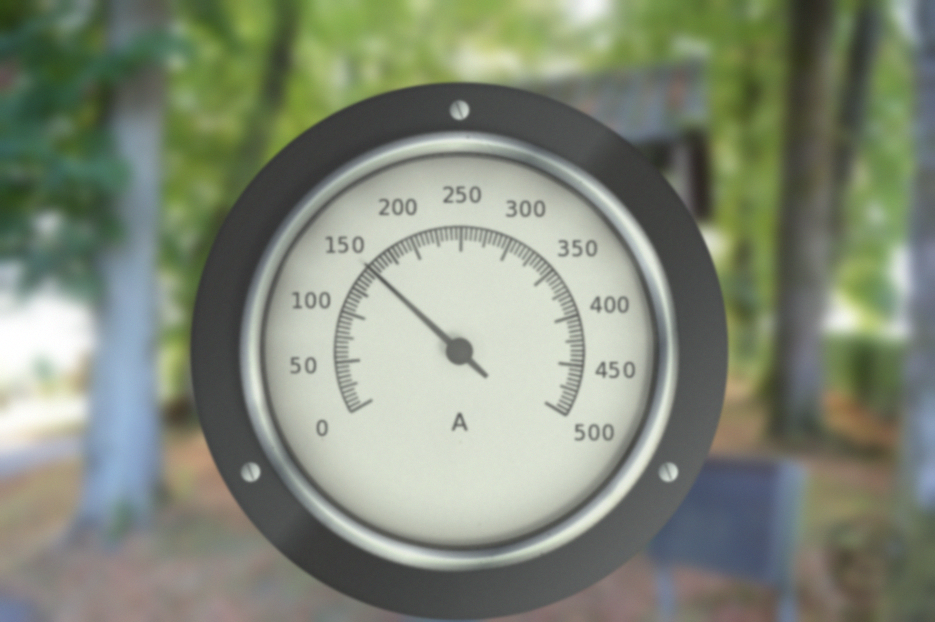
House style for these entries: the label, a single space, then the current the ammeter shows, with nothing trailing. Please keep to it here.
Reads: 150 A
